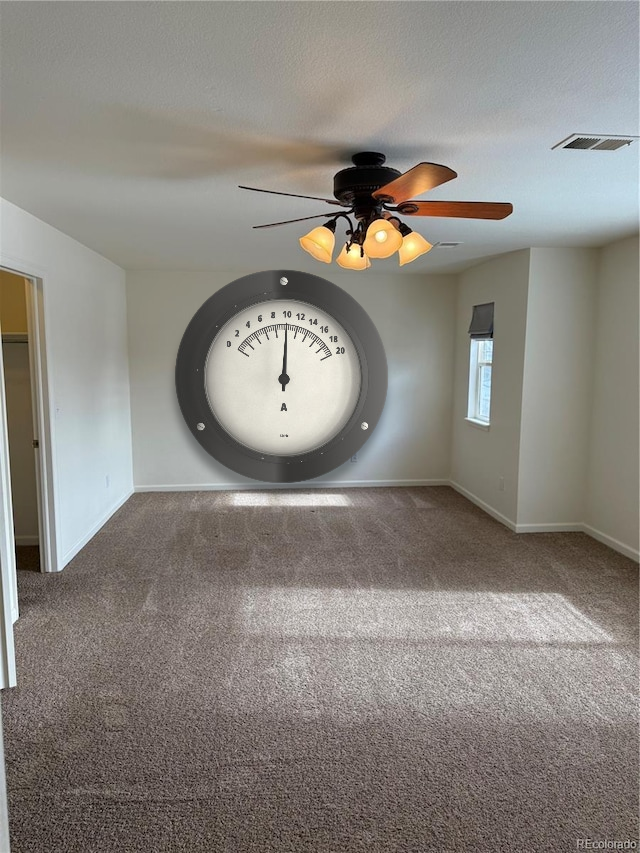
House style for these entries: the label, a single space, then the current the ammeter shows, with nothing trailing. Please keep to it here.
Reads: 10 A
